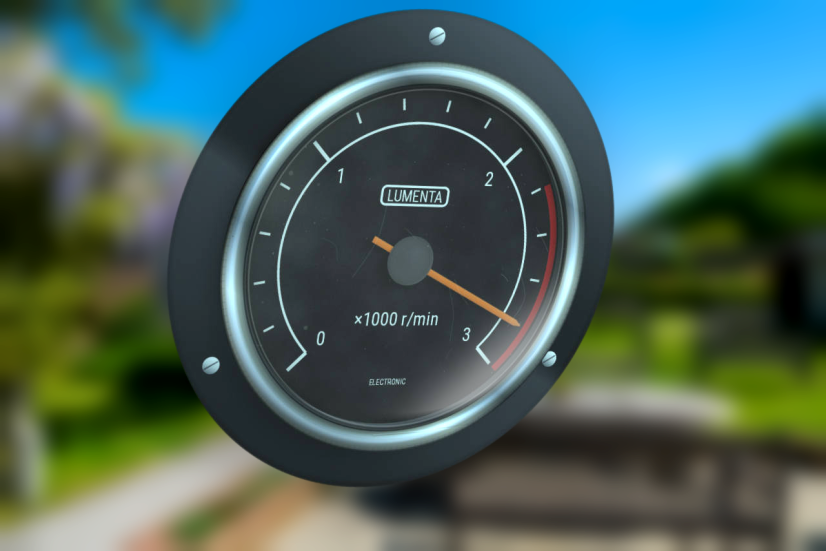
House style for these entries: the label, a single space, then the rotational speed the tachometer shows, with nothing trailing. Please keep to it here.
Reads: 2800 rpm
